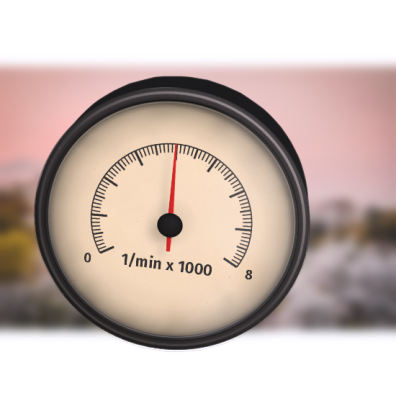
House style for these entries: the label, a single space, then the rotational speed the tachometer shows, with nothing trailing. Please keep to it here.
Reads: 4000 rpm
